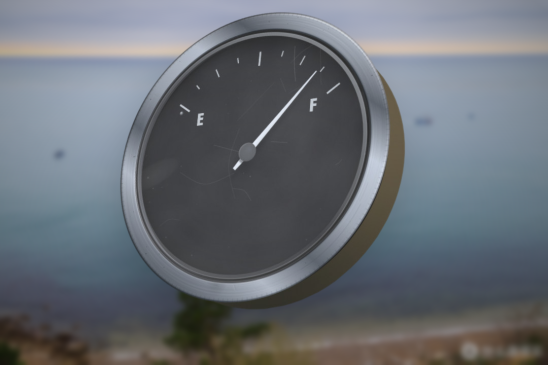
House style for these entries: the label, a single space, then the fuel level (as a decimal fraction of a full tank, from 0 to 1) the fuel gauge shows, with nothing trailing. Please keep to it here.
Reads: 0.875
